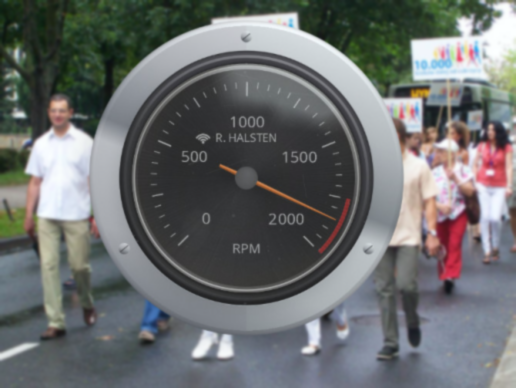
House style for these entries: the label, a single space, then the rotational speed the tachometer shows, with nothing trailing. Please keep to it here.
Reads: 1850 rpm
